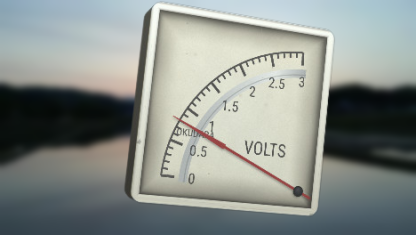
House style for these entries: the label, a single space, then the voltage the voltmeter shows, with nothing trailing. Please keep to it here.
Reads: 0.8 V
